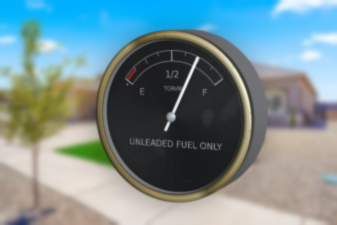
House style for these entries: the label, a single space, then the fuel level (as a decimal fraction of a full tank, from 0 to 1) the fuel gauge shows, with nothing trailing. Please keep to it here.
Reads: 0.75
